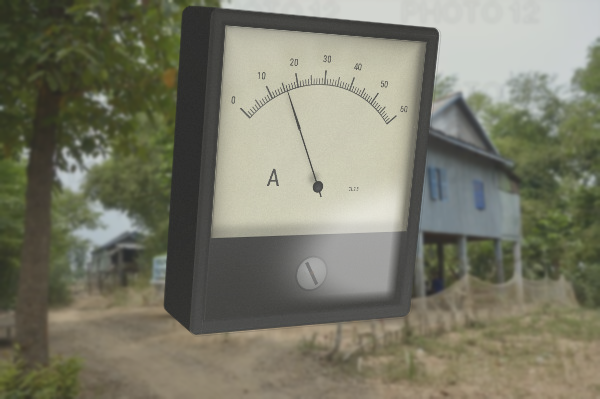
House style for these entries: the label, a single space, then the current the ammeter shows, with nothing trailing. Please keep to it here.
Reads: 15 A
